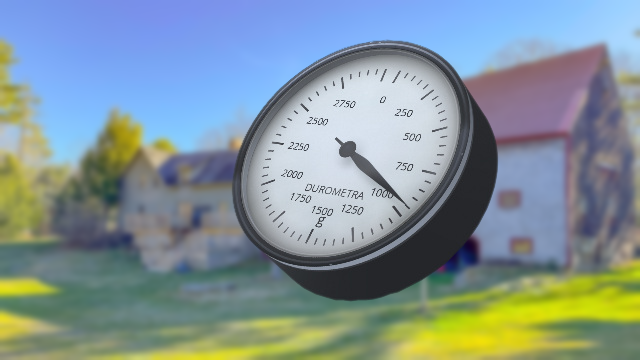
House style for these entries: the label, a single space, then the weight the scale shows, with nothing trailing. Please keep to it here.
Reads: 950 g
